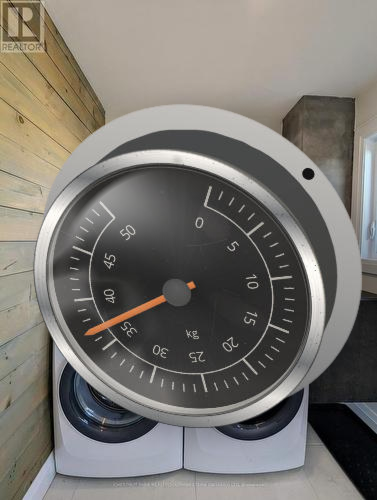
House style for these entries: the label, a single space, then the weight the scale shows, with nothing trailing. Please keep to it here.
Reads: 37 kg
